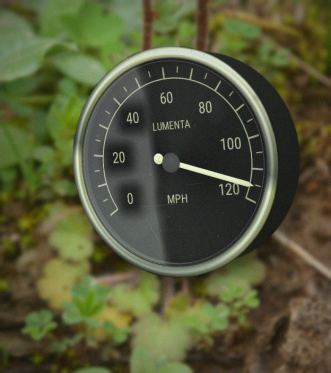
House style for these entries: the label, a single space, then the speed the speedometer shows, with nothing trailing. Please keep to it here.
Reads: 115 mph
